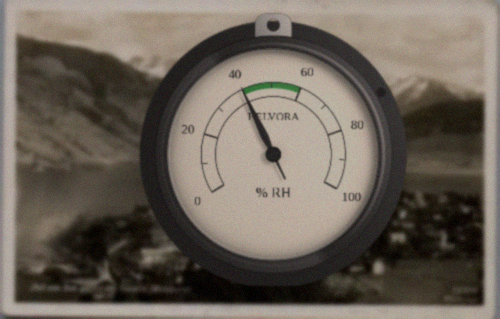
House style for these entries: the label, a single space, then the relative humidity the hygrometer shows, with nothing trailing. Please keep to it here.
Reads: 40 %
